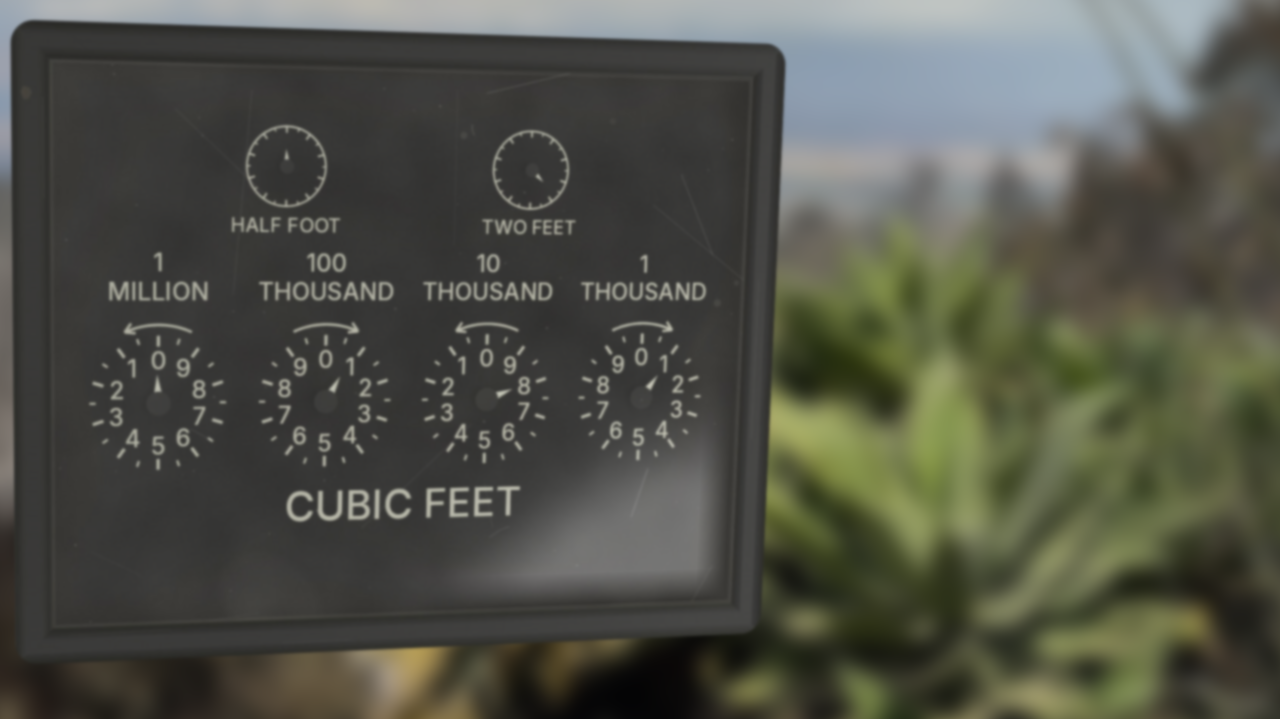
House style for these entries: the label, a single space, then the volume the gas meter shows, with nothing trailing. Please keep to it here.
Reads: 8100 ft³
